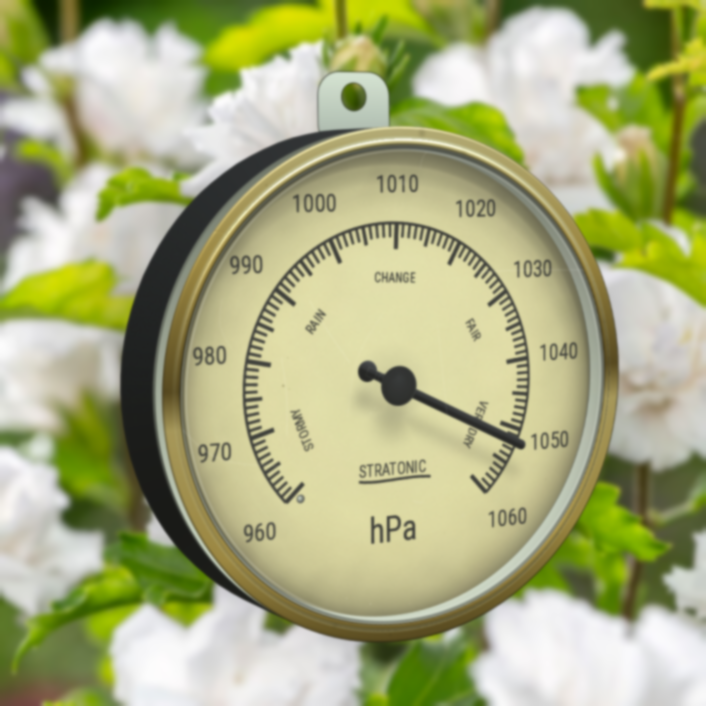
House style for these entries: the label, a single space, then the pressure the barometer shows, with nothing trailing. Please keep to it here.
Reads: 1052 hPa
